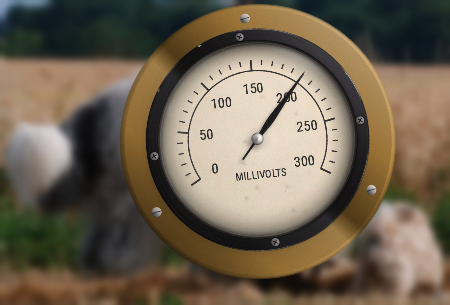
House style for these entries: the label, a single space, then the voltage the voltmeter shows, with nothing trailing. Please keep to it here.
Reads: 200 mV
